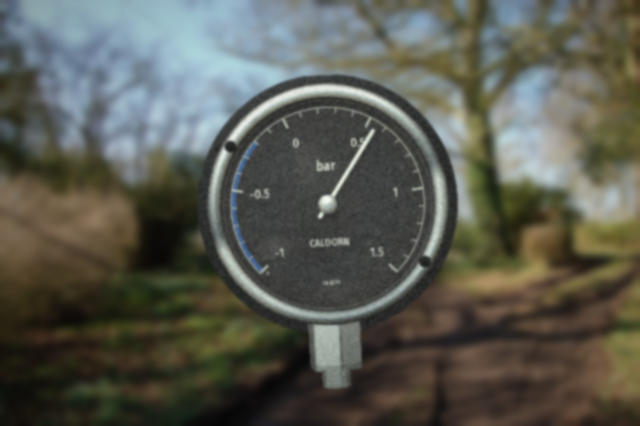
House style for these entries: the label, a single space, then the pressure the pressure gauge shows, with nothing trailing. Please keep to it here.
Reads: 0.55 bar
